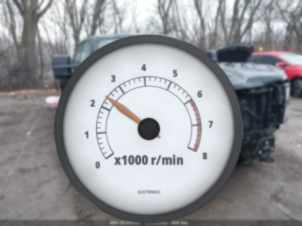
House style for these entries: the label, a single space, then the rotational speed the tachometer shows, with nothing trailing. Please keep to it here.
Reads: 2400 rpm
